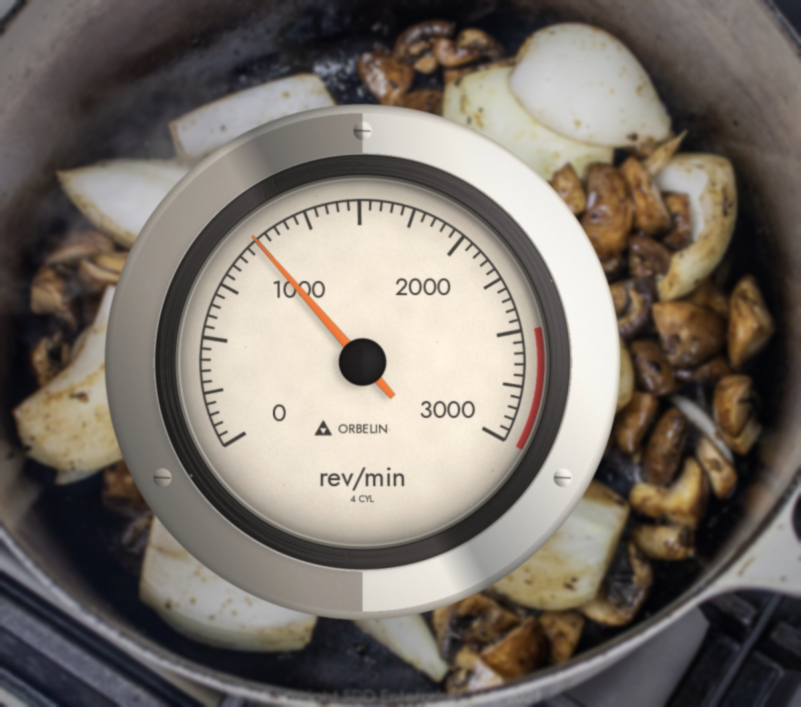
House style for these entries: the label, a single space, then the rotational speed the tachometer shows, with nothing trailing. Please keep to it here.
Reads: 1000 rpm
